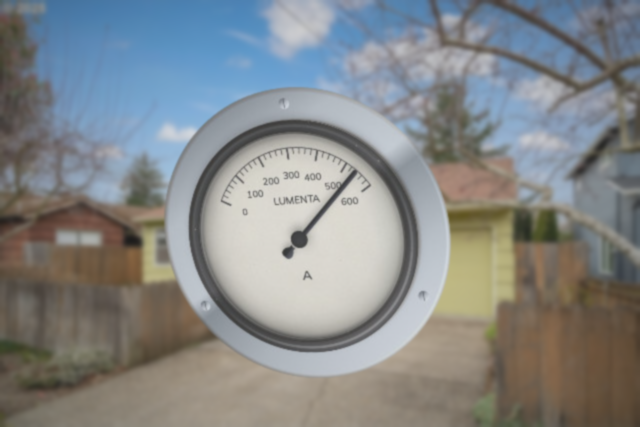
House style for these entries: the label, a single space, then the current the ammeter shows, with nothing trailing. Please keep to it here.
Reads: 540 A
